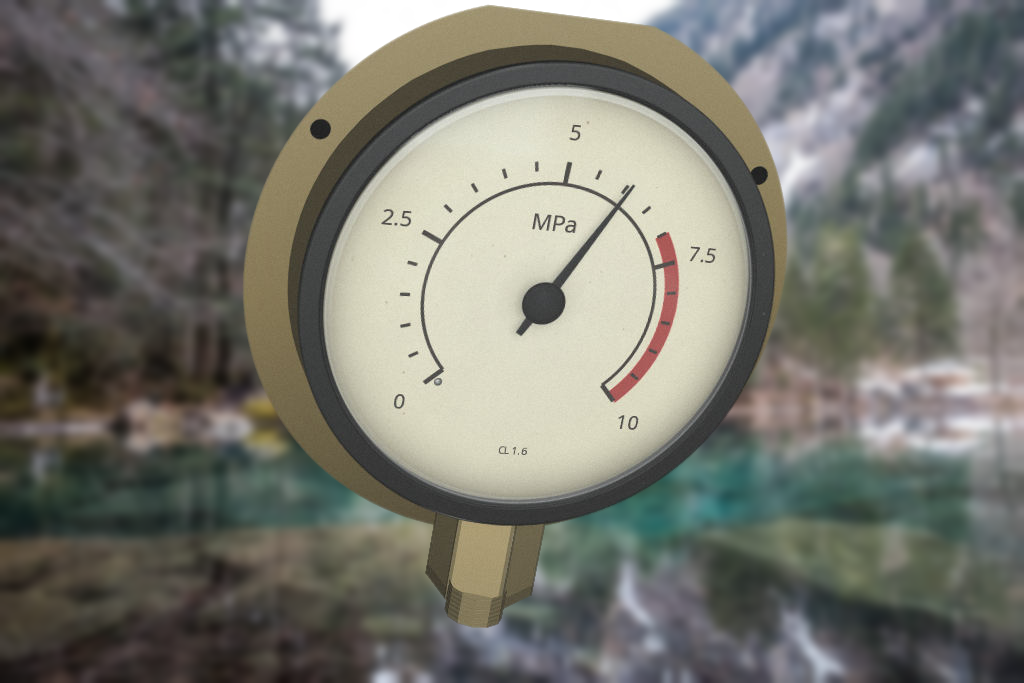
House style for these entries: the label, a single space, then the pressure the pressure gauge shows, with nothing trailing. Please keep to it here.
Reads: 6 MPa
